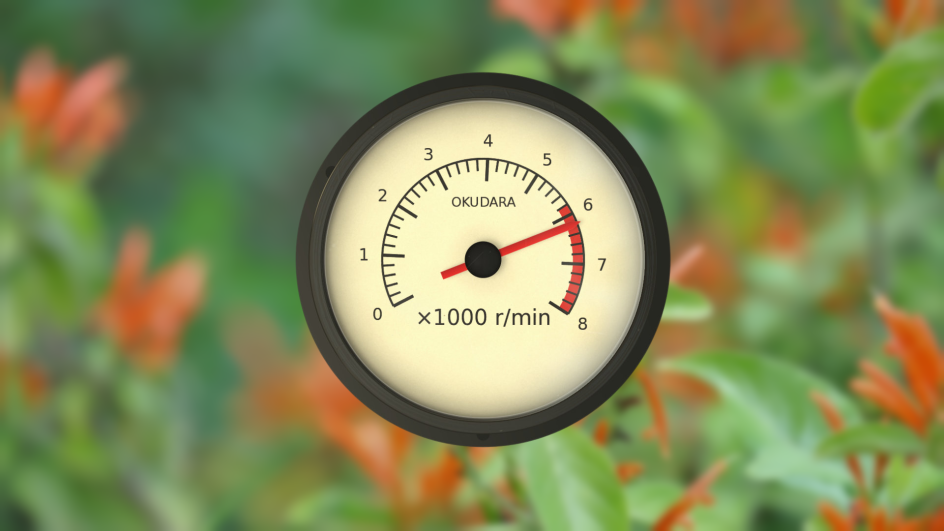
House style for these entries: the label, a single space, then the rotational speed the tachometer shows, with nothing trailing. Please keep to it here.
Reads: 6200 rpm
